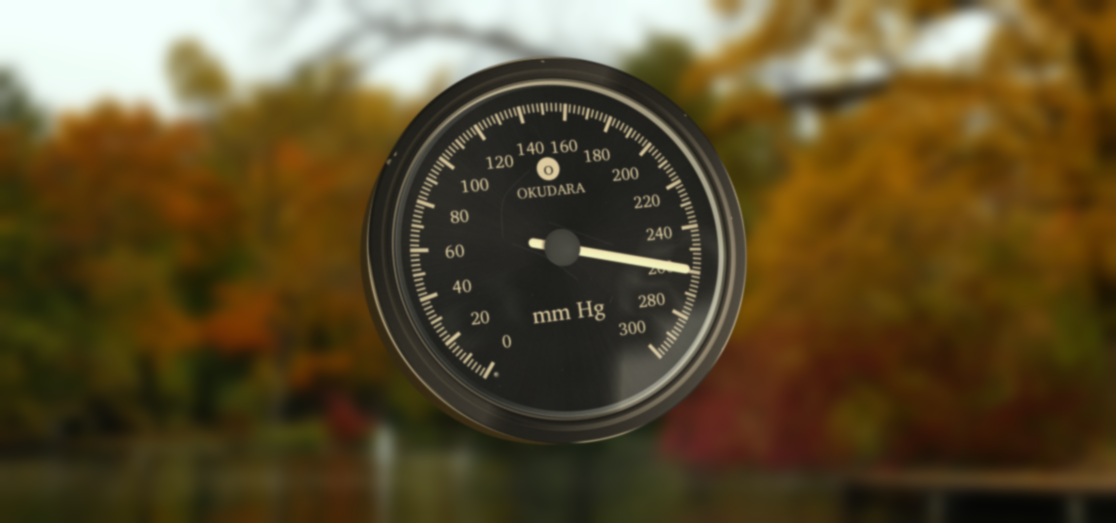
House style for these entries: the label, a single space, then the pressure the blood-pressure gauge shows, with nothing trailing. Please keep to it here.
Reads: 260 mmHg
